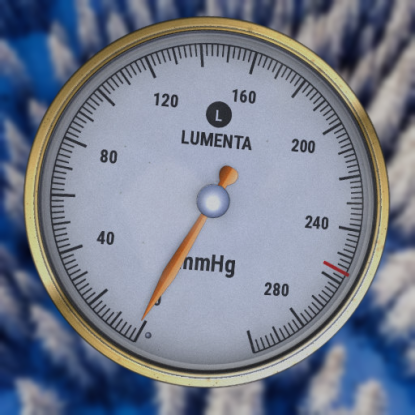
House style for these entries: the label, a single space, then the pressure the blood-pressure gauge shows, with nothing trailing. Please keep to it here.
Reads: 2 mmHg
